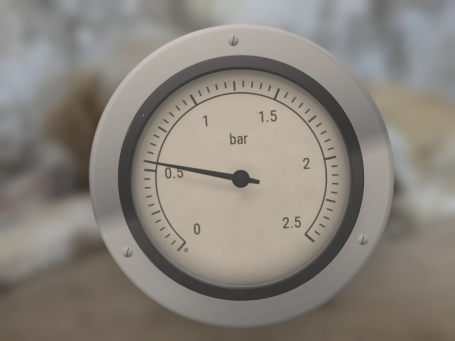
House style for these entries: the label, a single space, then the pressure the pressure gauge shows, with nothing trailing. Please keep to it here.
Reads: 0.55 bar
